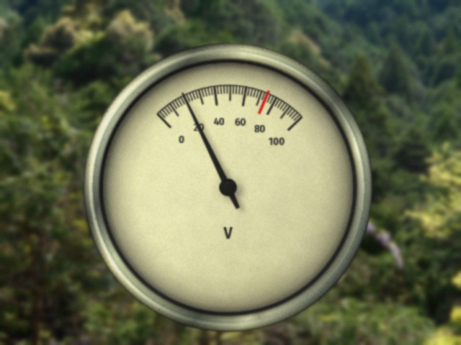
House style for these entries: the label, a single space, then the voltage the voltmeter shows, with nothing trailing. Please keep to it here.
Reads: 20 V
